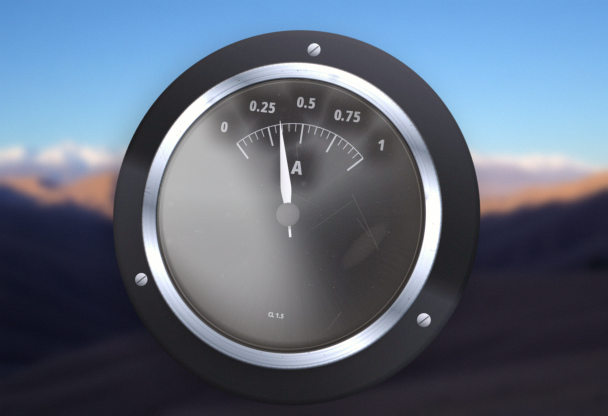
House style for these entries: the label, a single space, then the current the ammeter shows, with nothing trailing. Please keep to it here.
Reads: 0.35 A
